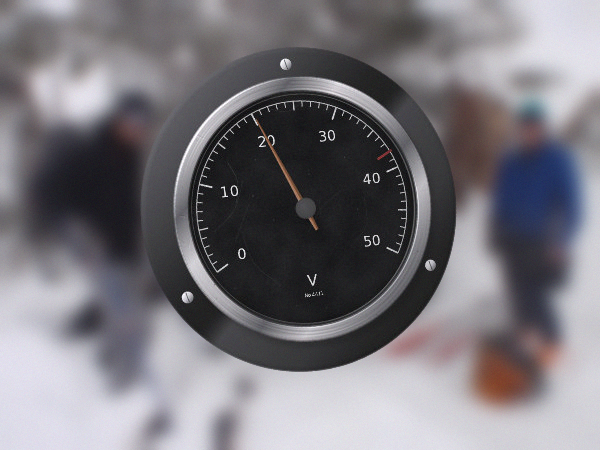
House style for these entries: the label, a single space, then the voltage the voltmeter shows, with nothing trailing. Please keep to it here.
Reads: 20 V
